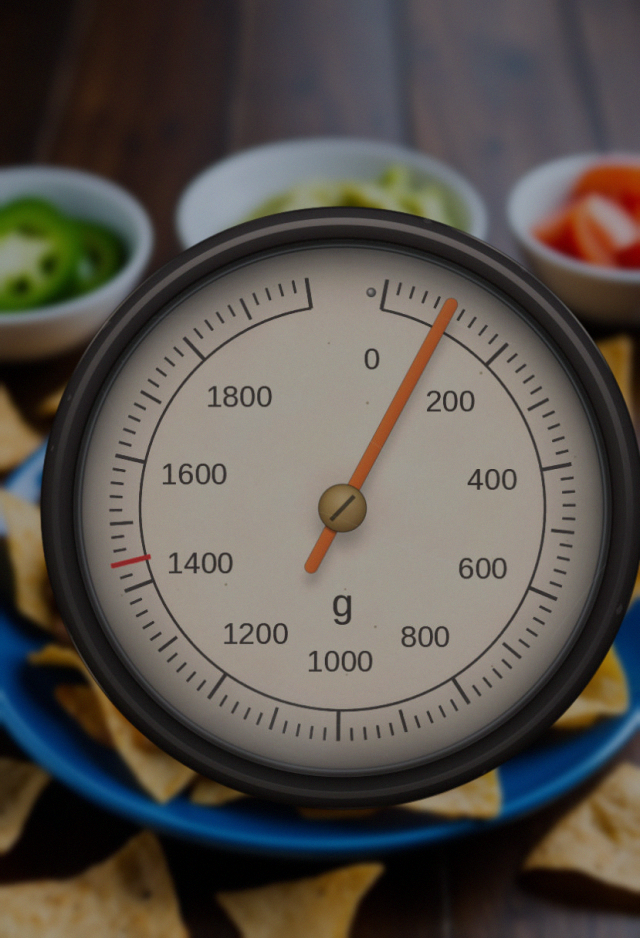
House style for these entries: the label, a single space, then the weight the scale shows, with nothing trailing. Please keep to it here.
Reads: 100 g
